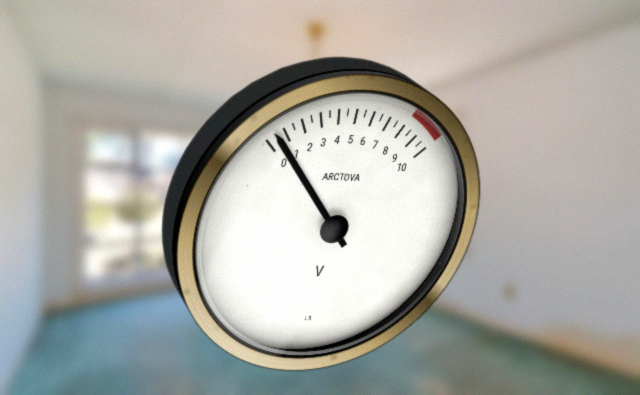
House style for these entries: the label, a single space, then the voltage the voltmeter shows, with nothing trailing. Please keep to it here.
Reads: 0.5 V
